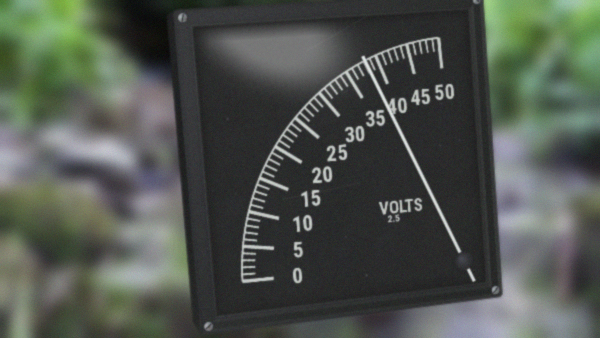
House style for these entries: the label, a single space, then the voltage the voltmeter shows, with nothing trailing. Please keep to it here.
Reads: 38 V
